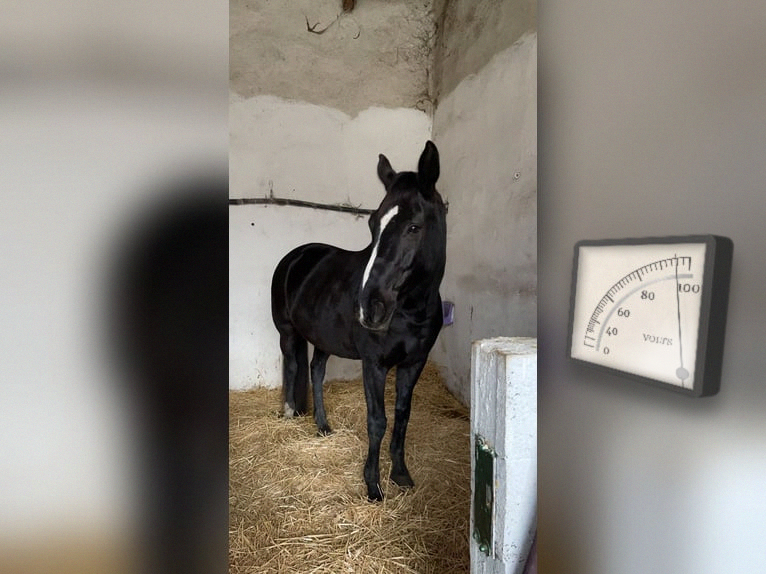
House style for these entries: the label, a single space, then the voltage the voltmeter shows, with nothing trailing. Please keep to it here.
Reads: 96 V
